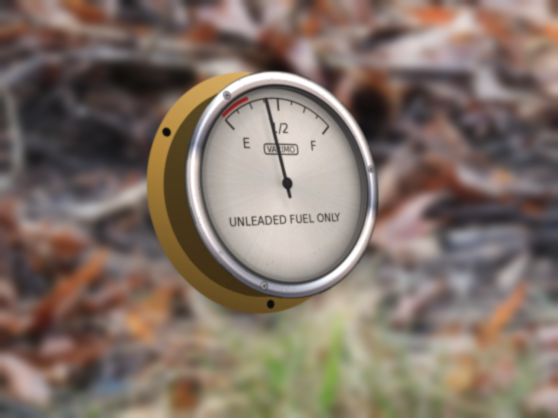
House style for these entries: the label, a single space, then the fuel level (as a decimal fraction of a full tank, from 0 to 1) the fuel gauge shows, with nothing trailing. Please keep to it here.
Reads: 0.375
